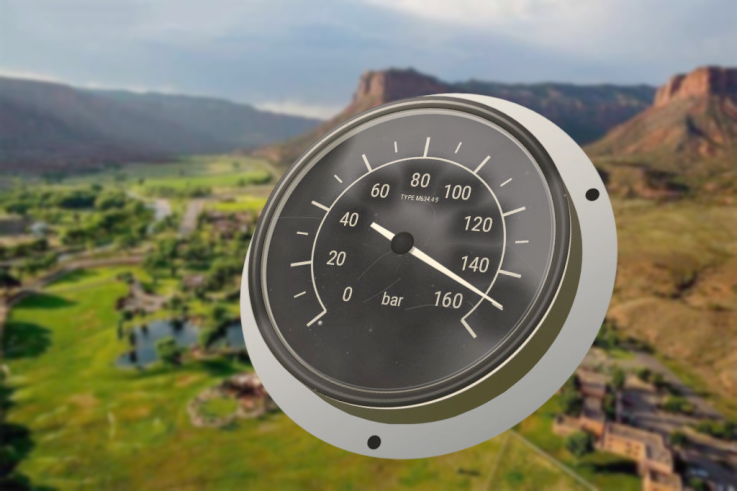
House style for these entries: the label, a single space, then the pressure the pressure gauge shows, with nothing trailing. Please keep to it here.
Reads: 150 bar
